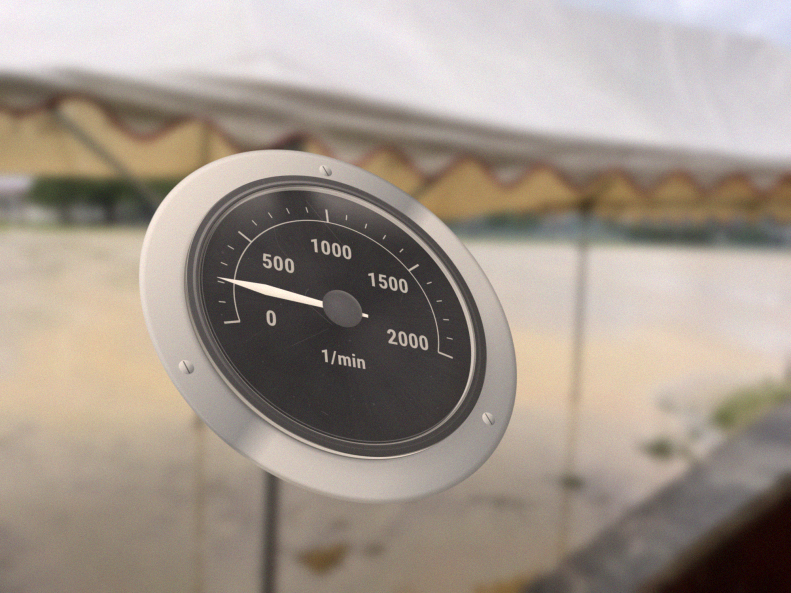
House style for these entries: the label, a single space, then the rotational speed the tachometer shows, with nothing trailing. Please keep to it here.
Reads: 200 rpm
